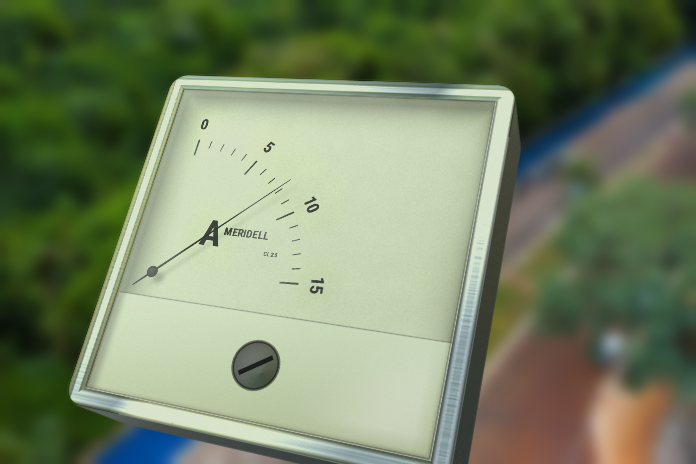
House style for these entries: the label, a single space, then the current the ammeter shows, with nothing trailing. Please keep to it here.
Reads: 8 A
